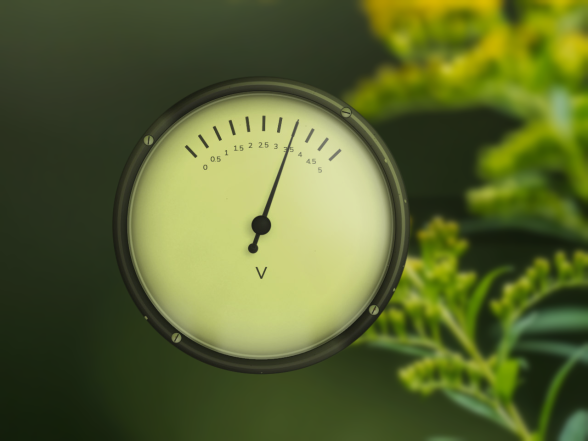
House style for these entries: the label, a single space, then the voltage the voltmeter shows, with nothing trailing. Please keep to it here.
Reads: 3.5 V
